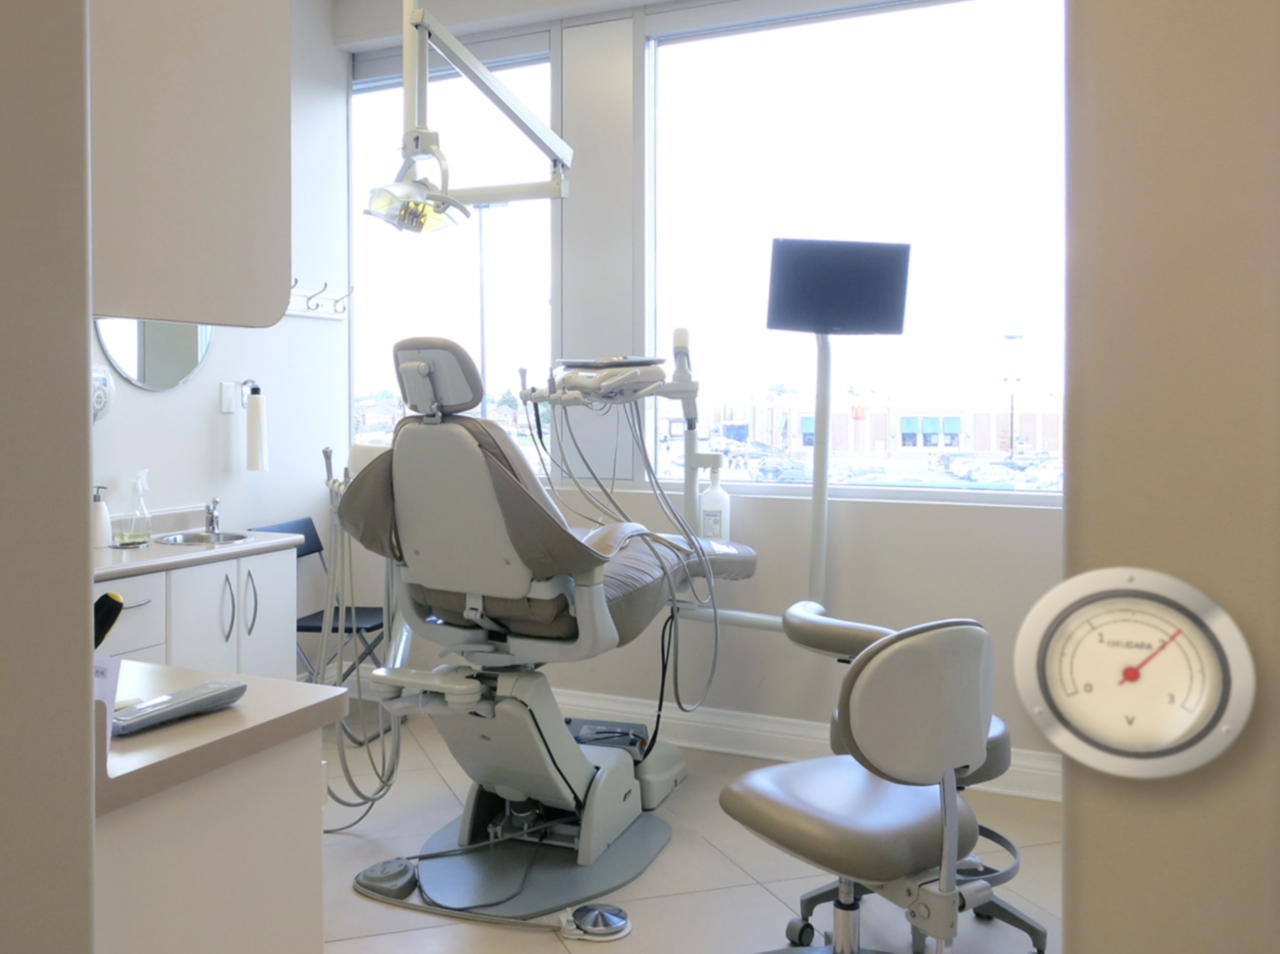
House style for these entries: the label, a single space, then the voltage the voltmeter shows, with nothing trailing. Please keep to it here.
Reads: 2 V
